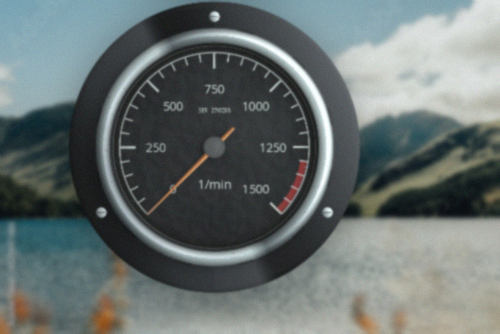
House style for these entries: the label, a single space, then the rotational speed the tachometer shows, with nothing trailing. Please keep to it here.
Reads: 0 rpm
